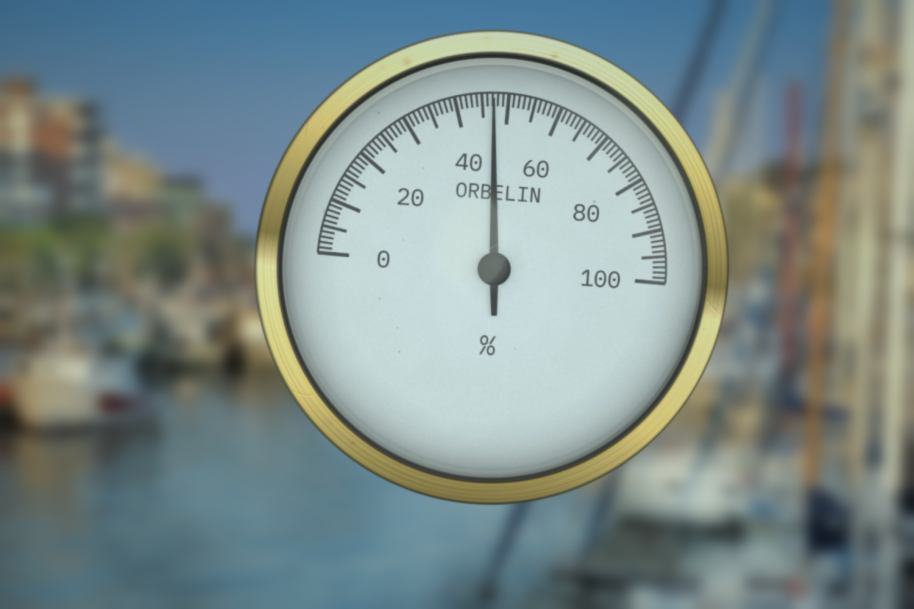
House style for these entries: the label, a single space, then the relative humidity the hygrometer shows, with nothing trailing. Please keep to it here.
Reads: 47 %
